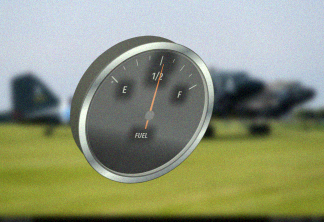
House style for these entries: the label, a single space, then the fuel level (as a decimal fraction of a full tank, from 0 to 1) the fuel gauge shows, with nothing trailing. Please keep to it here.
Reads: 0.5
